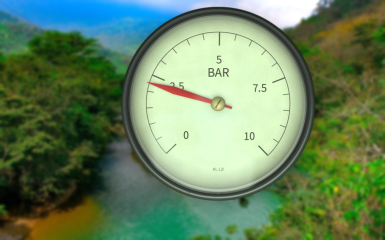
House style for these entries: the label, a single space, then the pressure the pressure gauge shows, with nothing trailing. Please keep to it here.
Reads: 2.25 bar
